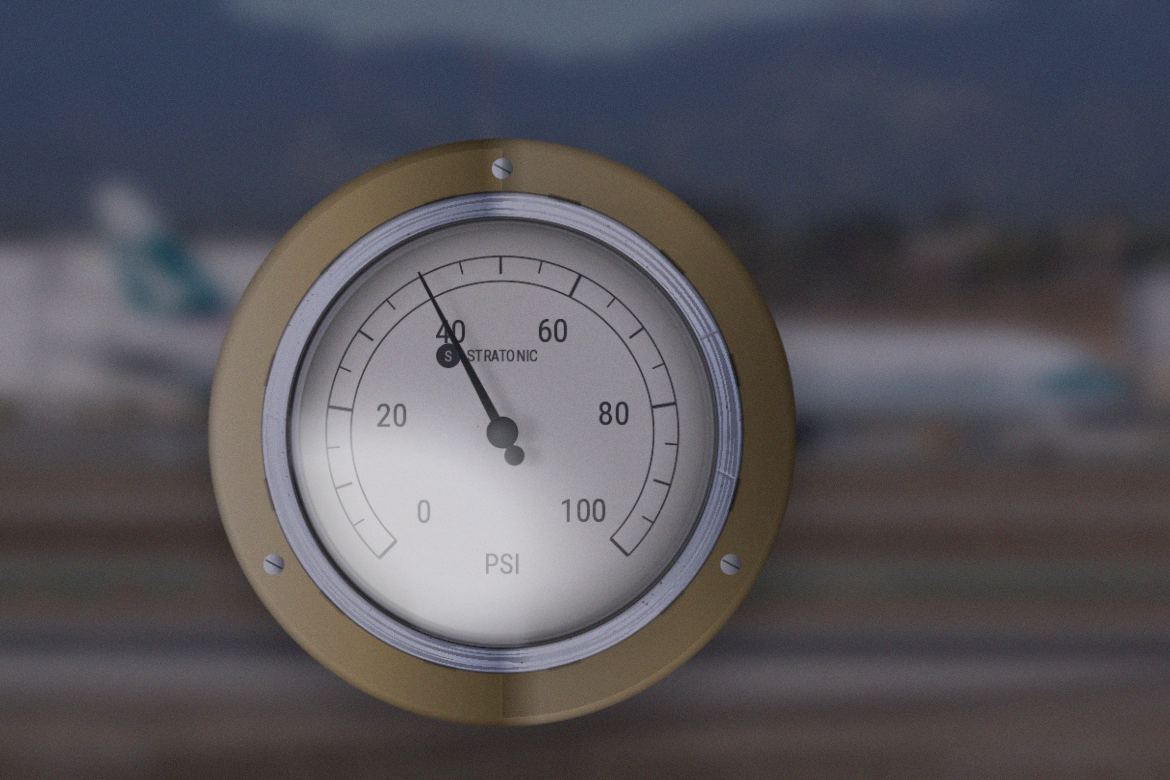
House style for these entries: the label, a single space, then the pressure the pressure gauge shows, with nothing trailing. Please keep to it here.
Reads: 40 psi
